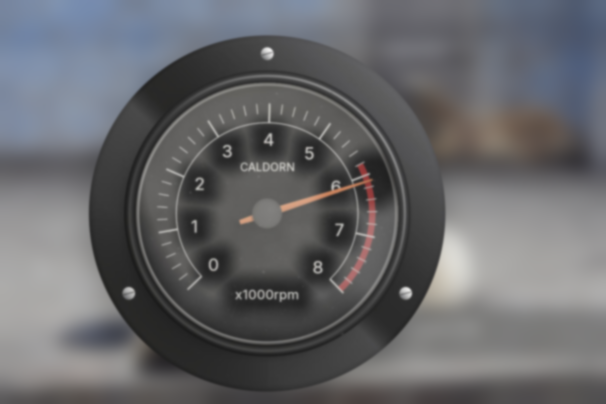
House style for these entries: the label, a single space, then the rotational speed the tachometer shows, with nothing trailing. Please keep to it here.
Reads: 6100 rpm
